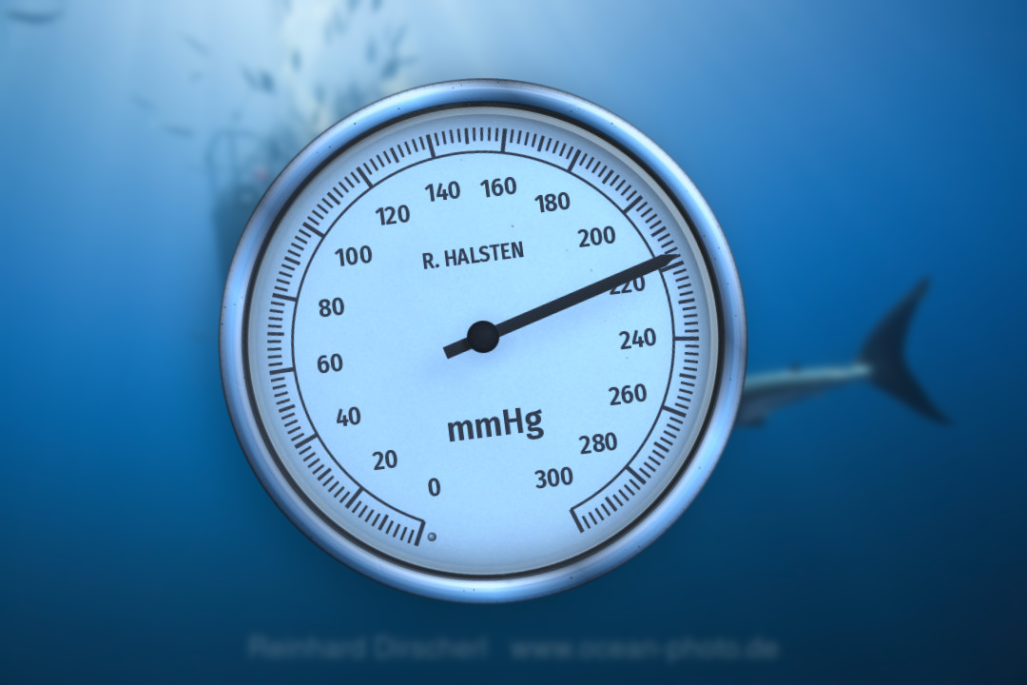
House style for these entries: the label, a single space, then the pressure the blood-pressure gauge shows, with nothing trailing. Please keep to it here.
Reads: 218 mmHg
